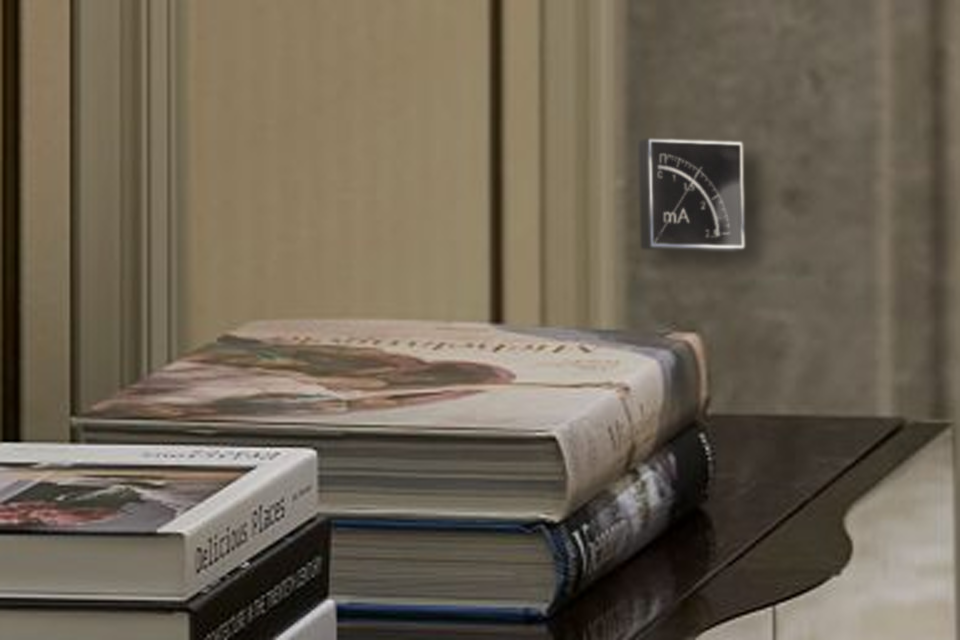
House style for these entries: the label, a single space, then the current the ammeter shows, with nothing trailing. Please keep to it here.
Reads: 1.5 mA
